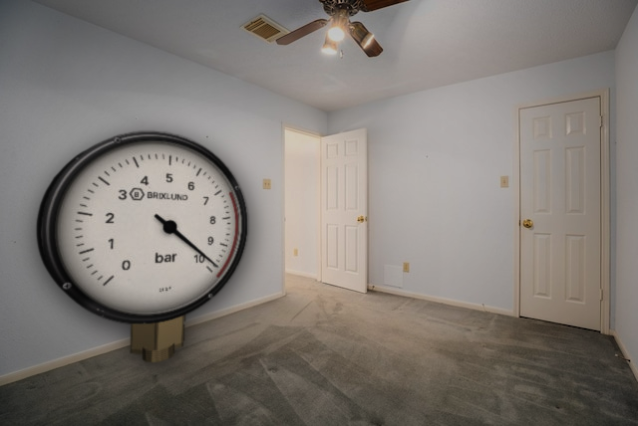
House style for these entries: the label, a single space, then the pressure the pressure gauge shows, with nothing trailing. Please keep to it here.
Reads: 9.8 bar
